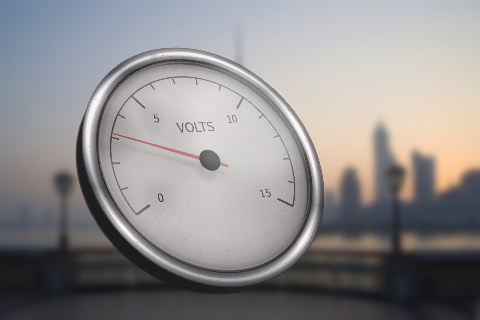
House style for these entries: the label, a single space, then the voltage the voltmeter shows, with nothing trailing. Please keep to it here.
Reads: 3 V
